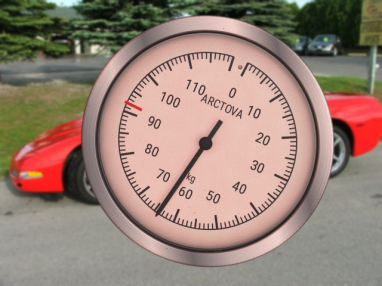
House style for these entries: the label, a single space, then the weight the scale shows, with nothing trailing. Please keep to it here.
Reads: 64 kg
